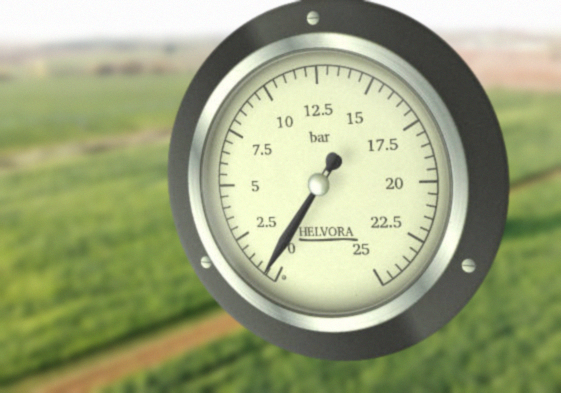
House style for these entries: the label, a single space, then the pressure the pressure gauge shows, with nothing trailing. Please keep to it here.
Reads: 0.5 bar
